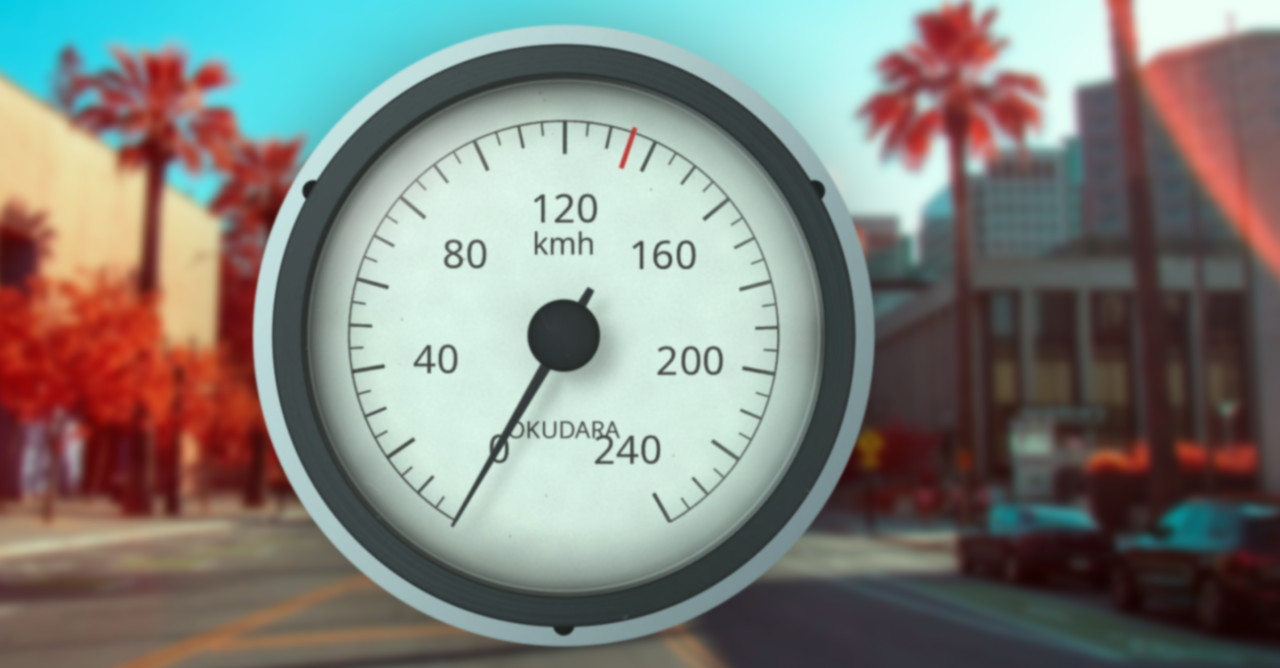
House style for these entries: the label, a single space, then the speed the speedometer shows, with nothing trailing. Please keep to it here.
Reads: 0 km/h
